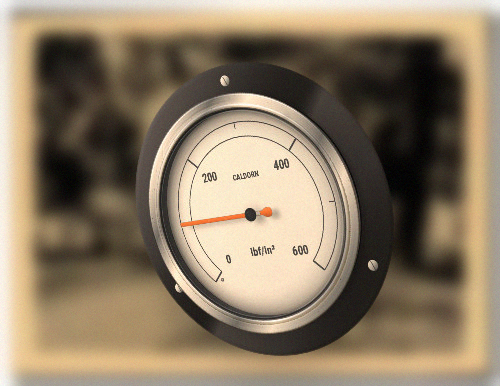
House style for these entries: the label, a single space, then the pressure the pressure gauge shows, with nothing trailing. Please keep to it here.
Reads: 100 psi
